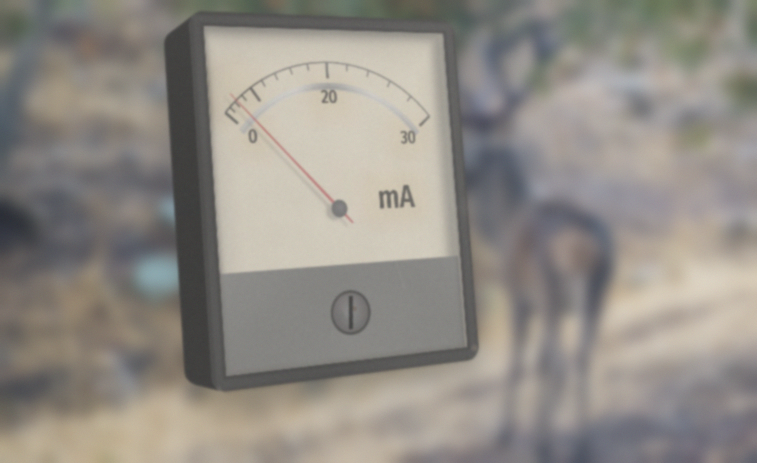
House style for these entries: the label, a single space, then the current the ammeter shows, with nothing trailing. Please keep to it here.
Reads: 6 mA
